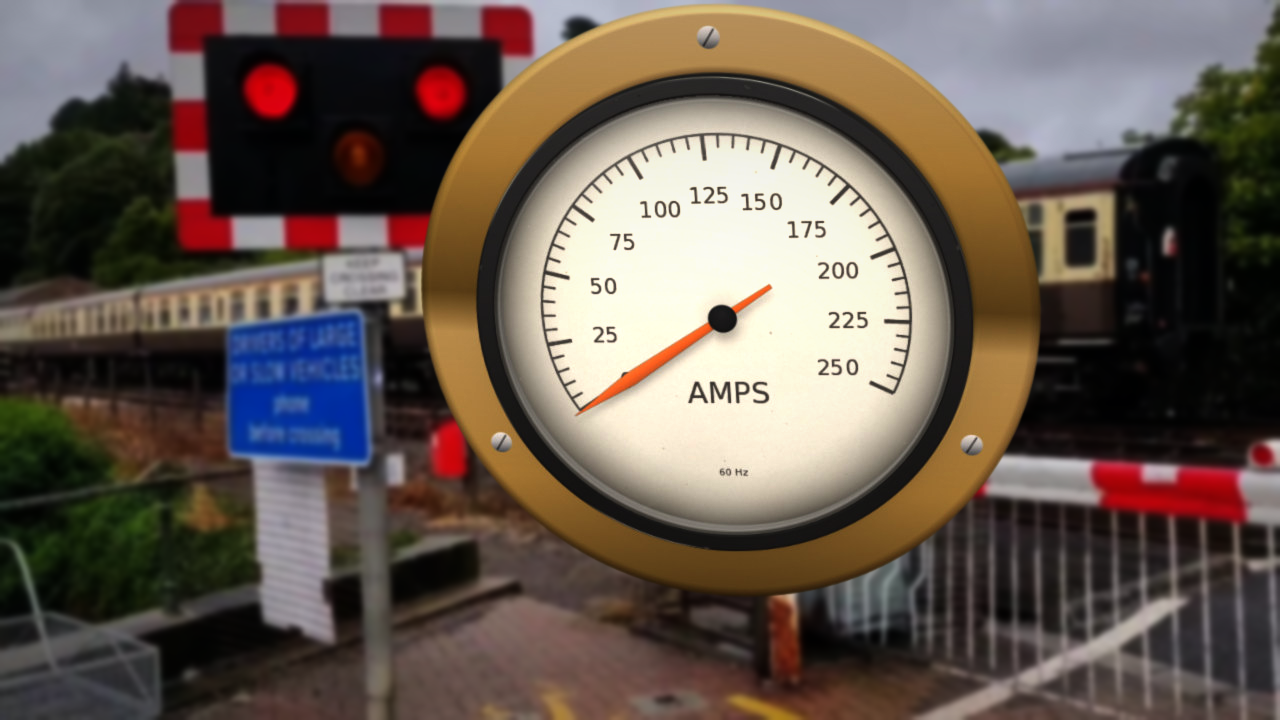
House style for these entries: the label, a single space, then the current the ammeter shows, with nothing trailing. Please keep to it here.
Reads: 0 A
